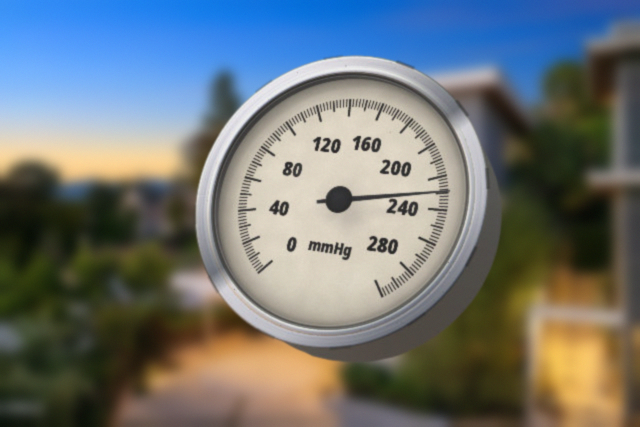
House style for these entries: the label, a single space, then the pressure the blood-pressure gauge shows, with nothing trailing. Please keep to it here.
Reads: 230 mmHg
